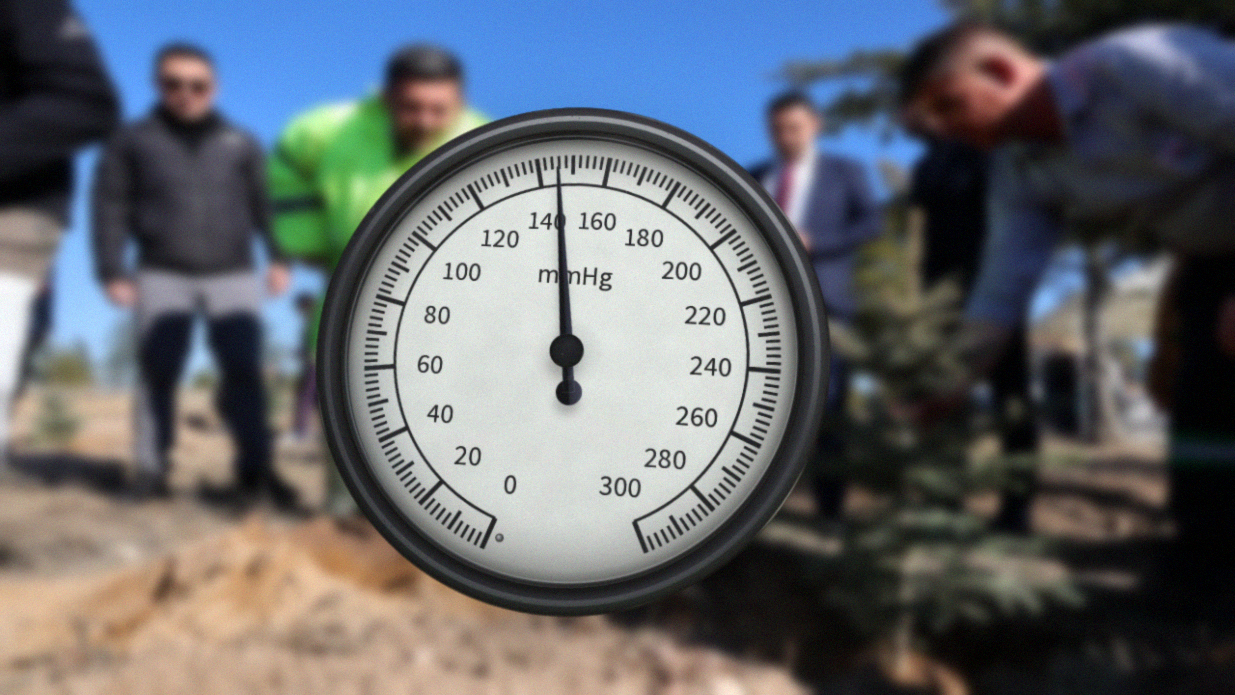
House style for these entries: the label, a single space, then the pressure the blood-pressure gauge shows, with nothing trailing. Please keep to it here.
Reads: 146 mmHg
